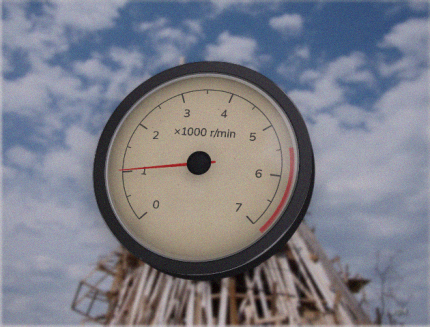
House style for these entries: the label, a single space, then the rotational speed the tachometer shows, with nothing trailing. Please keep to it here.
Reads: 1000 rpm
